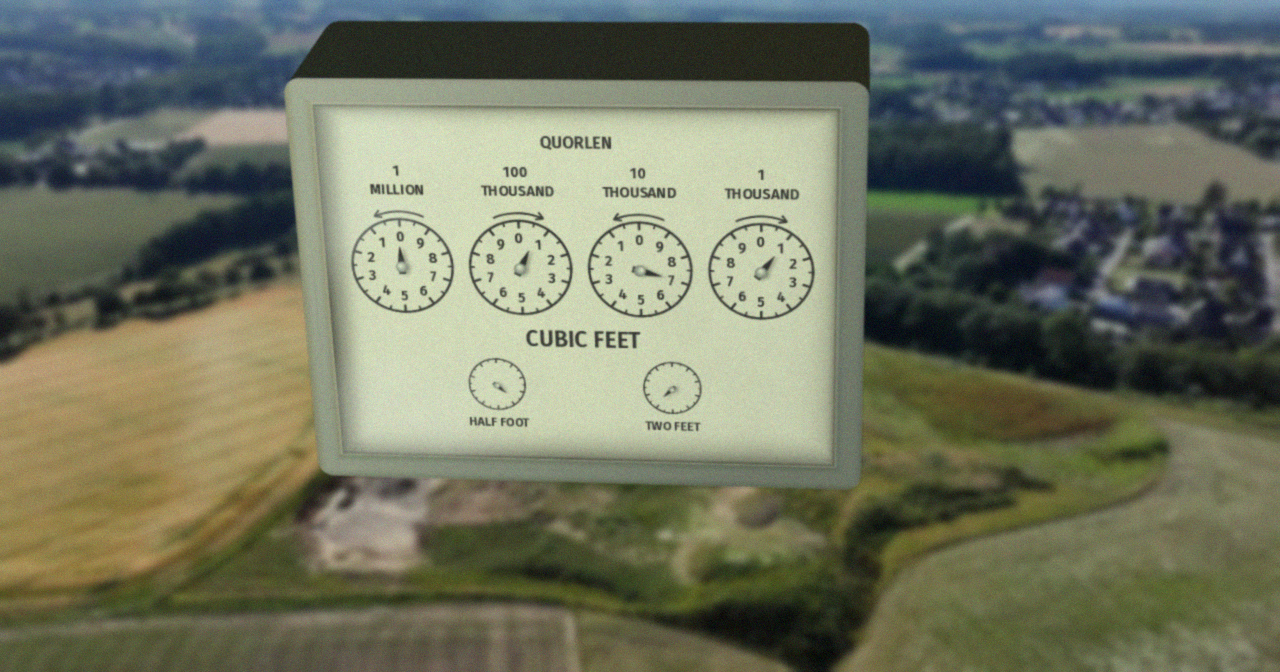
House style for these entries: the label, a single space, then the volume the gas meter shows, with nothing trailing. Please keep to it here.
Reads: 7100 ft³
